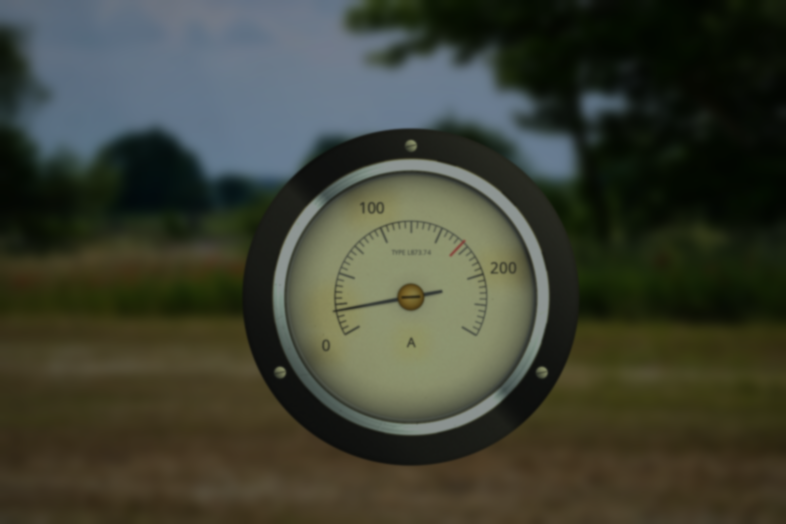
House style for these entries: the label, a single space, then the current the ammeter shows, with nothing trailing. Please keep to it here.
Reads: 20 A
